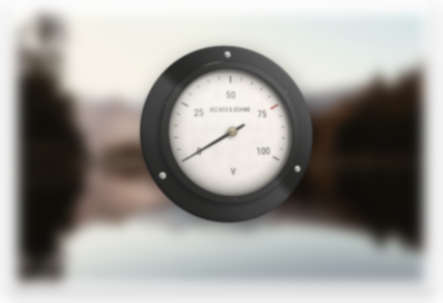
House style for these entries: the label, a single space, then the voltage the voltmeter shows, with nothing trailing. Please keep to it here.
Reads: 0 V
